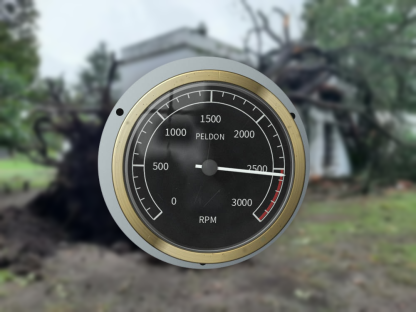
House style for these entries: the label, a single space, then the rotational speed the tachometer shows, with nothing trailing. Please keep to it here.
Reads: 2550 rpm
